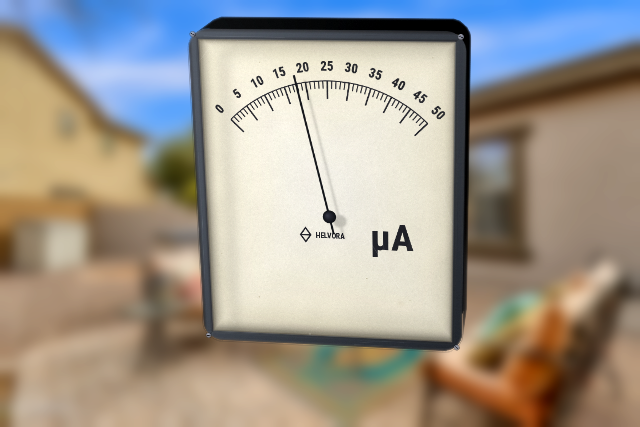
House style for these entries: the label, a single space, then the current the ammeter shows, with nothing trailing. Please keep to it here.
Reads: 18 µA
